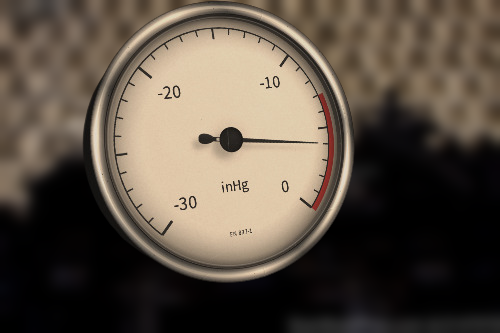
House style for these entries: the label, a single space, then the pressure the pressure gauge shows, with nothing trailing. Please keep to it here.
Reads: -4 inHg
